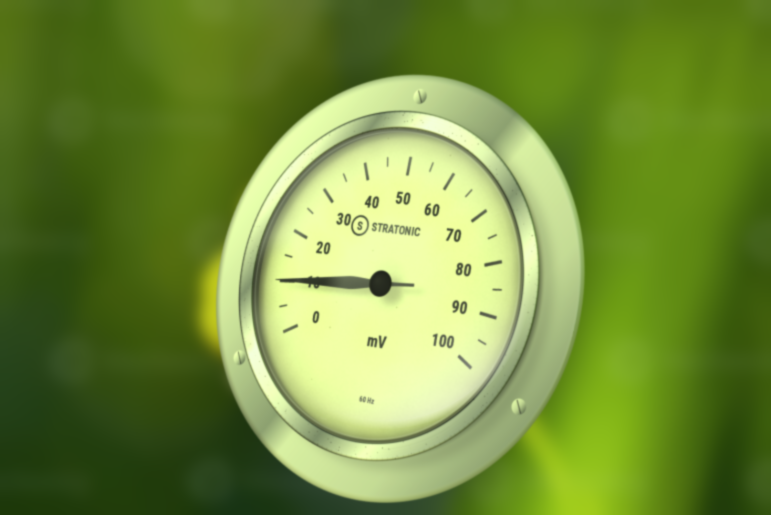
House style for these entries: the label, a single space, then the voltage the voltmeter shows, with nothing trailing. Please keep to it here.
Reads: 10 mV
